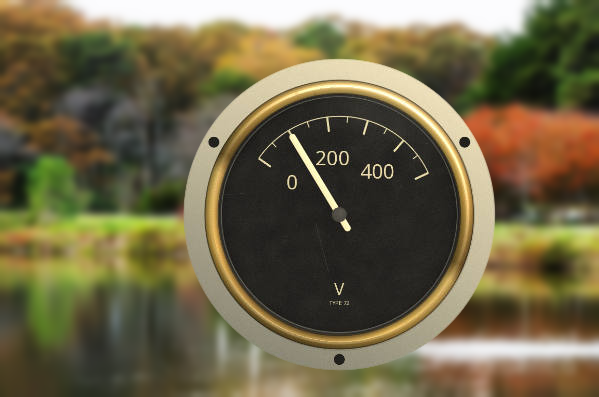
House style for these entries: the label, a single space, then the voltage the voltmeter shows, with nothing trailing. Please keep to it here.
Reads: 100 V
